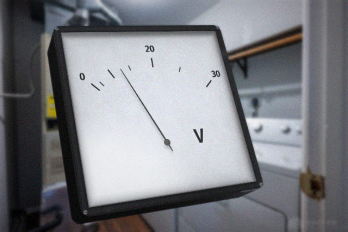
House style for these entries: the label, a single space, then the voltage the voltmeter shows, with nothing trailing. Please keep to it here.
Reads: 12.5 V
